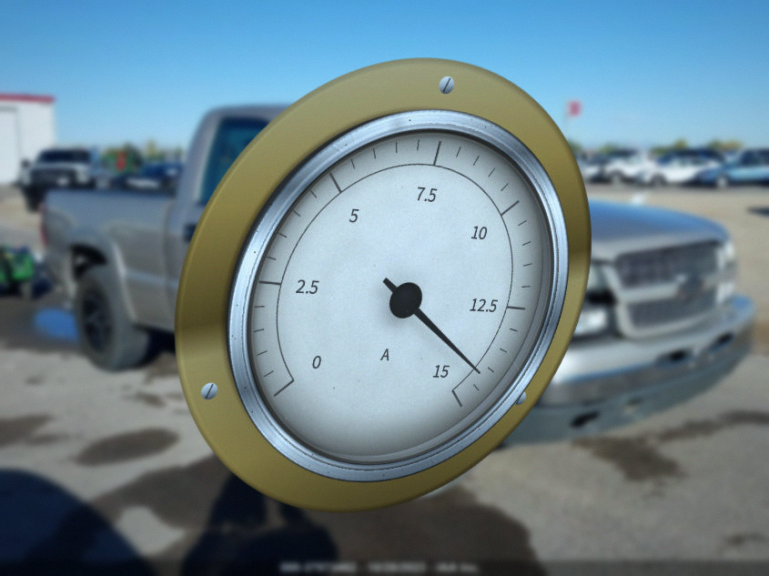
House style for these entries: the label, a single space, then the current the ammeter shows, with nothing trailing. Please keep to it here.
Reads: 14.25 A
